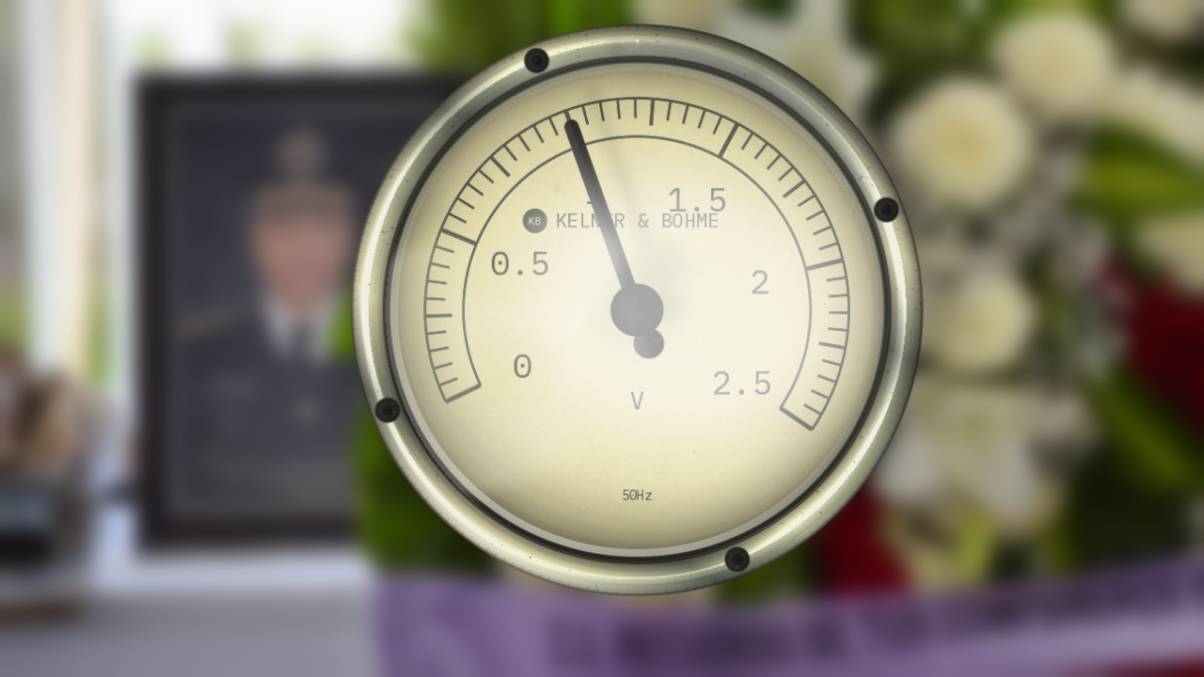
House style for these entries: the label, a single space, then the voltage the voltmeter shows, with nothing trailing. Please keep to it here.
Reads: 1 V
